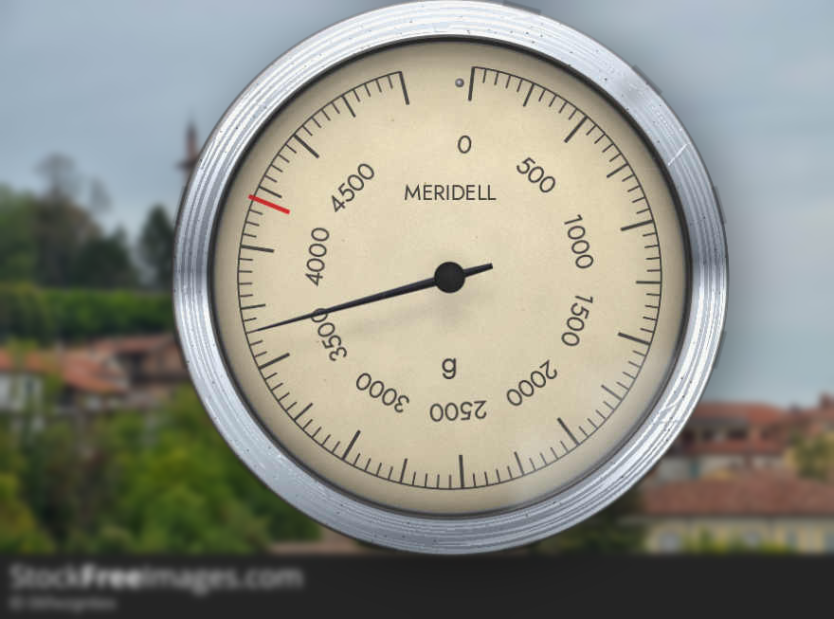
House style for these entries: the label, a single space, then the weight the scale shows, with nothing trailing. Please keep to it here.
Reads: 3650 g
